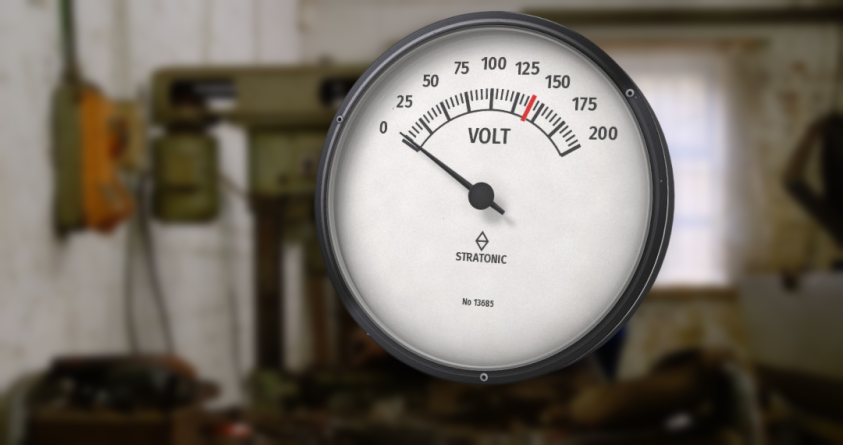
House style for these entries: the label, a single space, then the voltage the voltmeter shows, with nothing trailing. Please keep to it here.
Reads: 5 V
